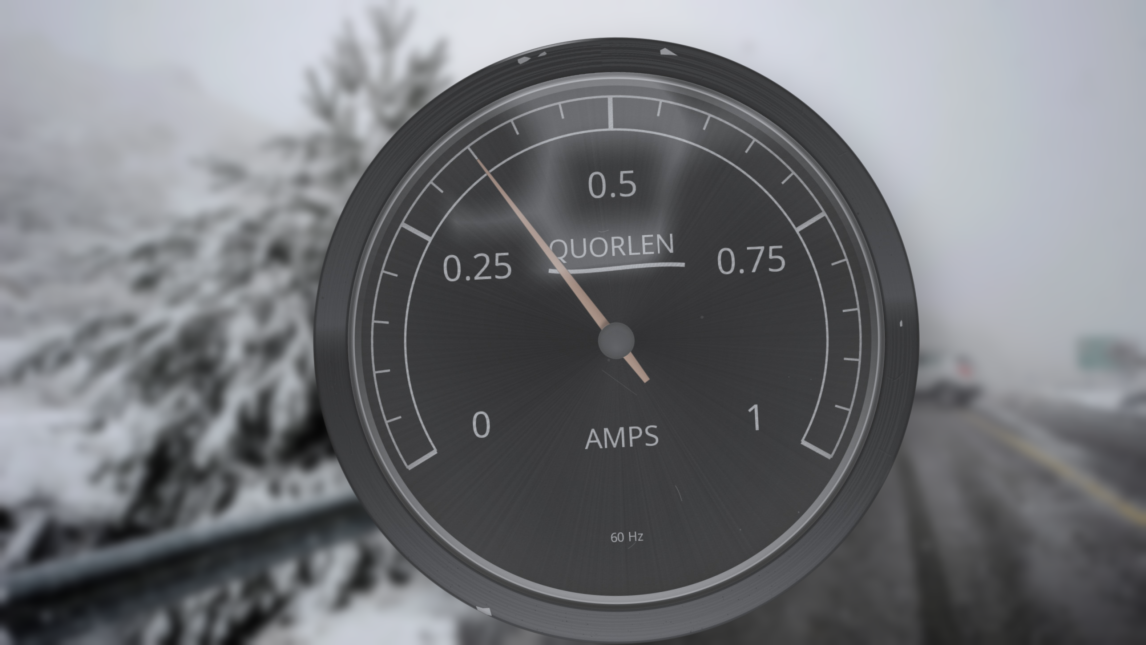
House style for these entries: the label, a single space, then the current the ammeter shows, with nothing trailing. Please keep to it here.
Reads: 0.35 A
